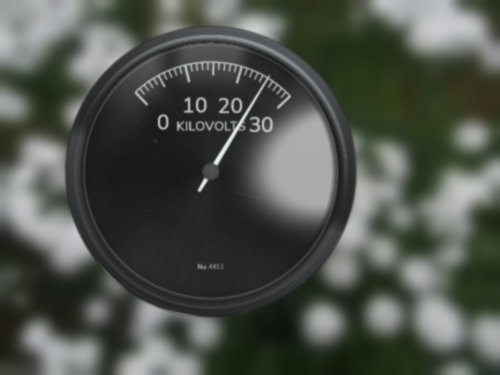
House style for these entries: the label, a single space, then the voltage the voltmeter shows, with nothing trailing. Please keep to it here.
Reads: 25 kV
